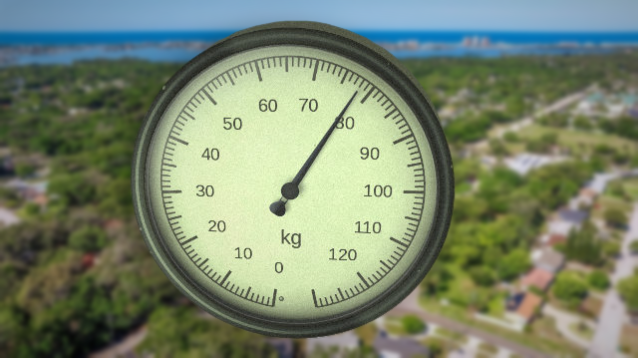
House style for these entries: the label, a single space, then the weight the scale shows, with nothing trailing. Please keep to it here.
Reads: 78 kg
